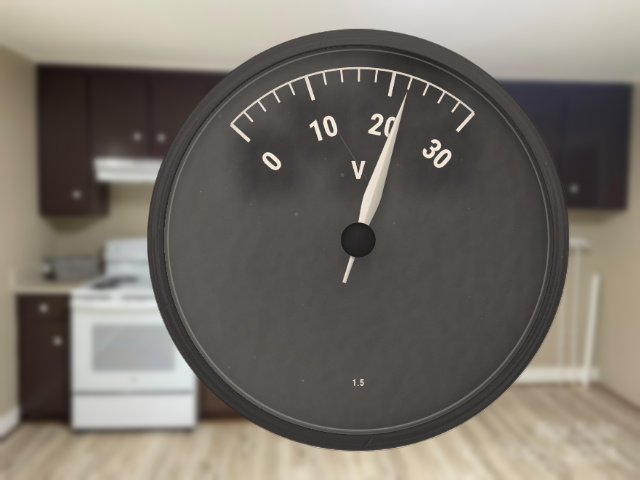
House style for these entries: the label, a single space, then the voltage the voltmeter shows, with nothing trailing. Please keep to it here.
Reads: 22 V
